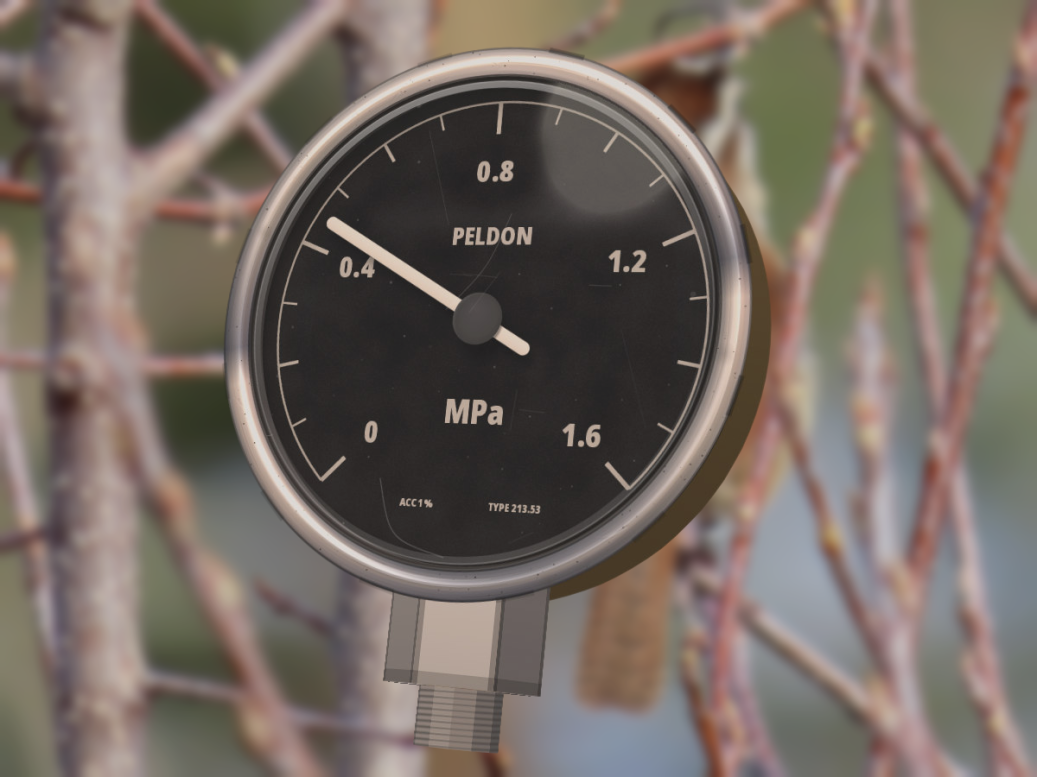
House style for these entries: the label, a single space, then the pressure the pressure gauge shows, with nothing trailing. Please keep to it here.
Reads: 0.45 MPa
